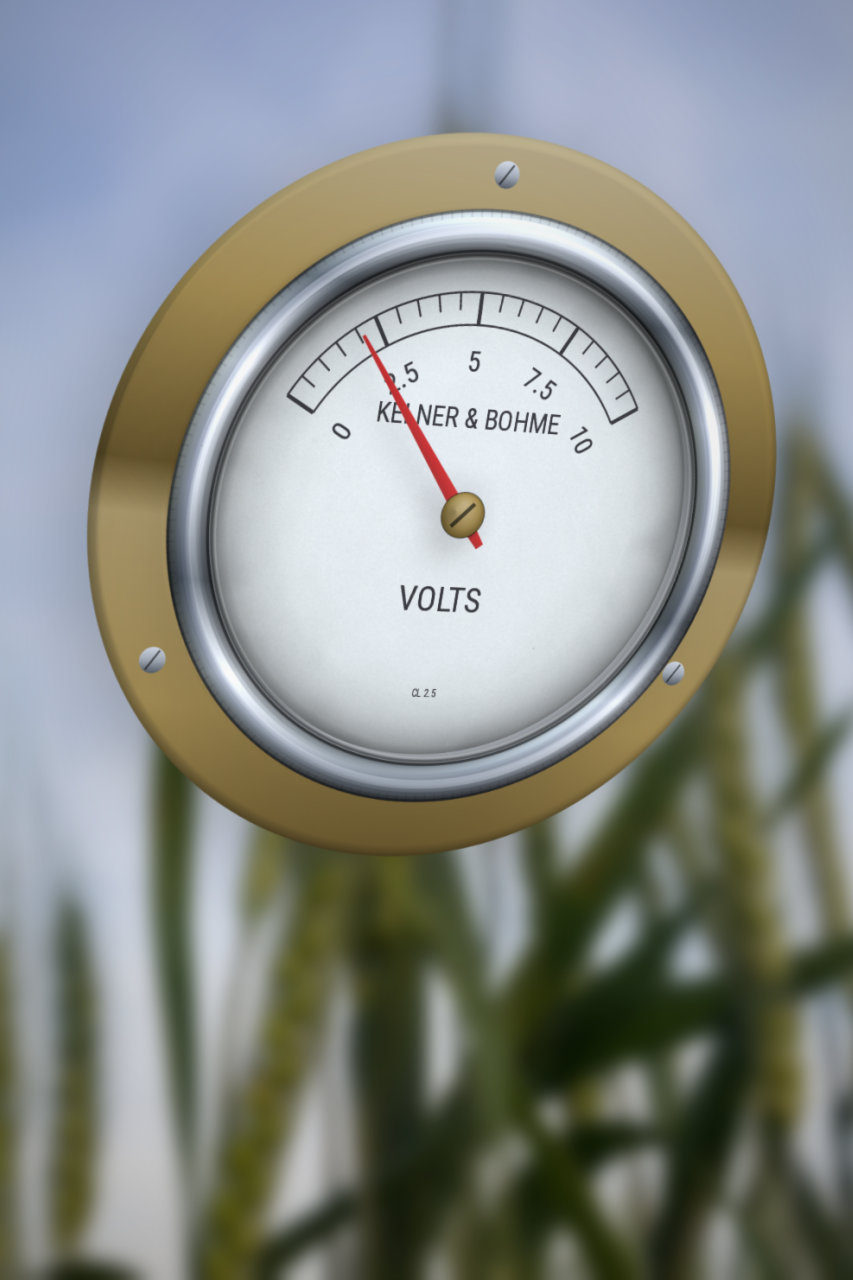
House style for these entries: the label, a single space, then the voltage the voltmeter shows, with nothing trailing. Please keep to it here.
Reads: 2 V
